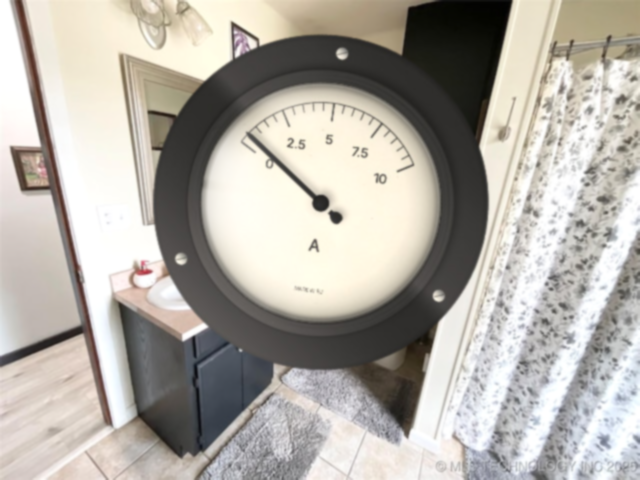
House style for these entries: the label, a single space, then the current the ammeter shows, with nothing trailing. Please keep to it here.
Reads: 0.5 A
